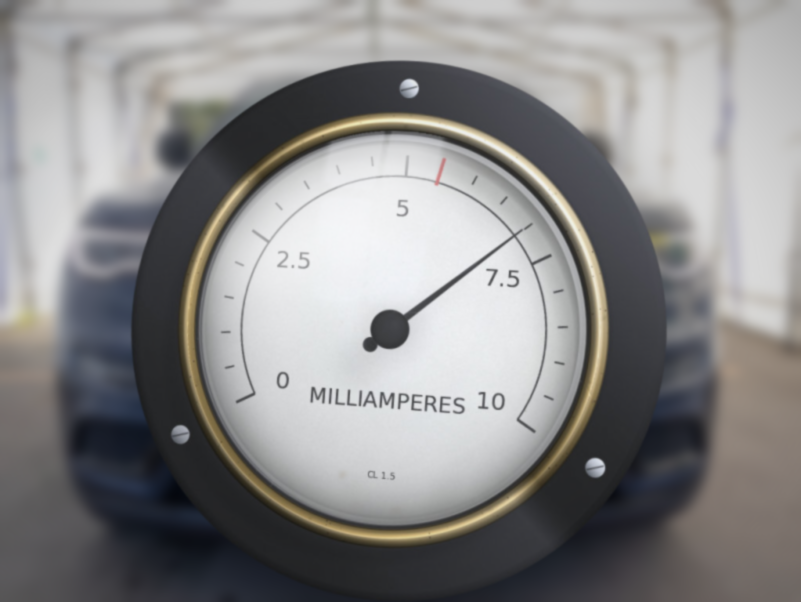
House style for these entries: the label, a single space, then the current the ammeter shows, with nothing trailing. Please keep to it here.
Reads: 7 mA
